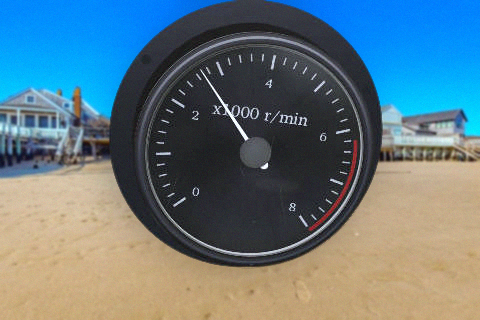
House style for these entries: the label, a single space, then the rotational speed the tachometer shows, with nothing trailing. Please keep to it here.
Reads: 2700 rpm
